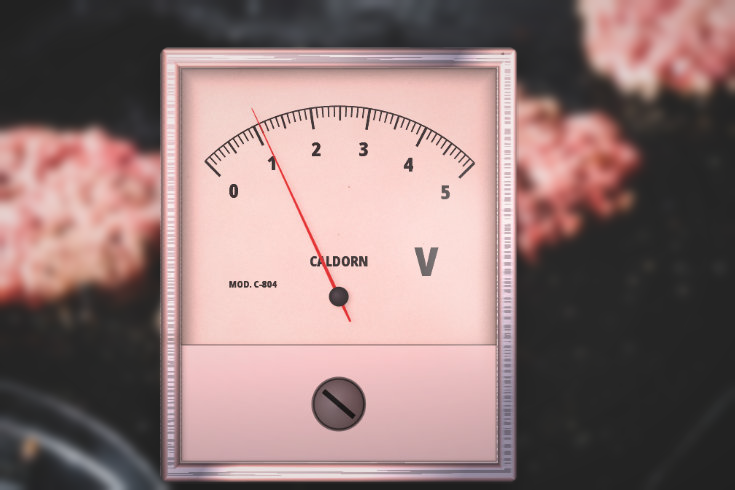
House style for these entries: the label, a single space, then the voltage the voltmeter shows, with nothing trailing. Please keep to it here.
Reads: 1.1 V
